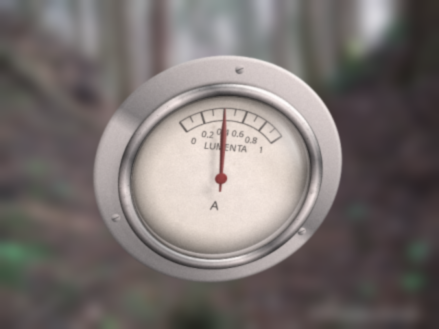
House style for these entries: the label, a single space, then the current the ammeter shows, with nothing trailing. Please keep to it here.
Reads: 0.4 A
